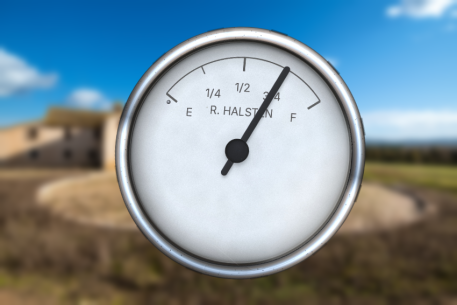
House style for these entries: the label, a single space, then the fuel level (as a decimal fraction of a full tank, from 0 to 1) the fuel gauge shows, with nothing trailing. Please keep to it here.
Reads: 0.75
